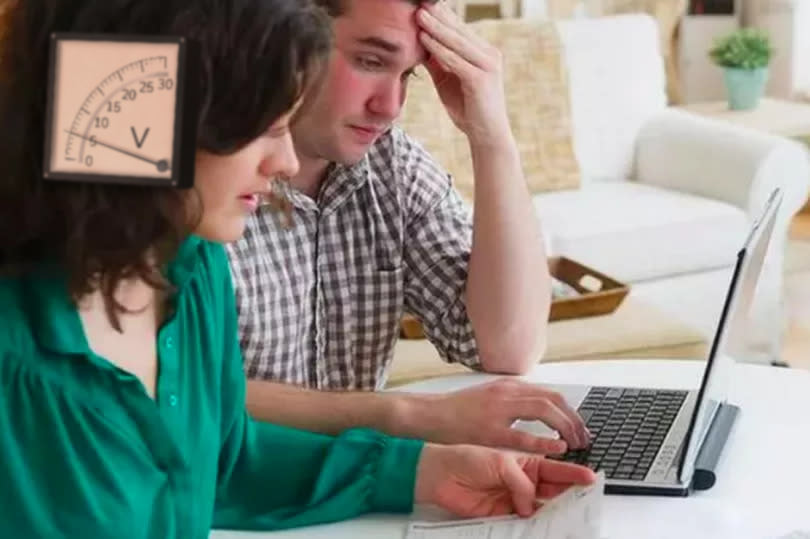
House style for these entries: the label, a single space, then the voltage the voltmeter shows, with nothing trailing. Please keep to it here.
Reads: 5 V
